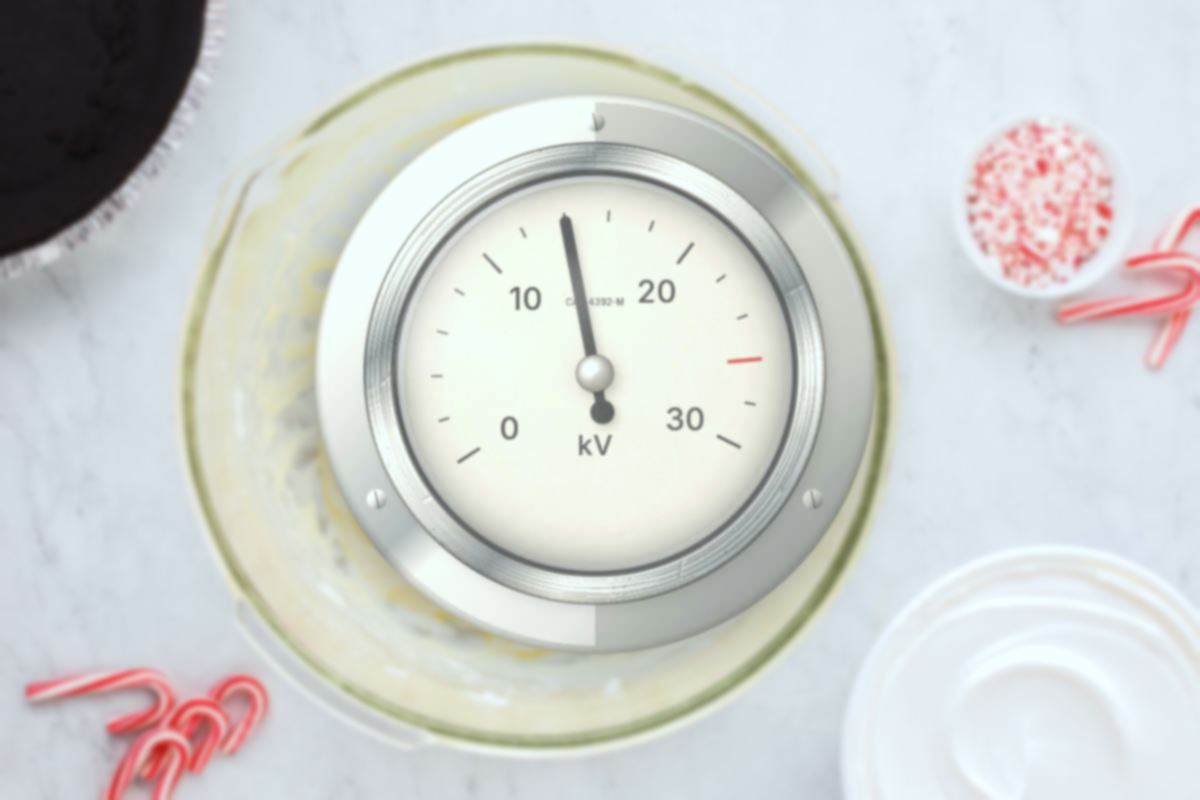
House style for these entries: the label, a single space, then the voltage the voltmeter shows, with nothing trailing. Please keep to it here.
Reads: 14 kV
